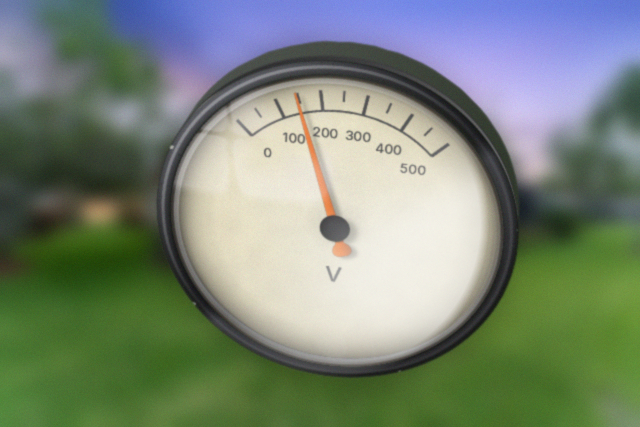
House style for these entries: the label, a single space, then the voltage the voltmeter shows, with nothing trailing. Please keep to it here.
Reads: 150 V
